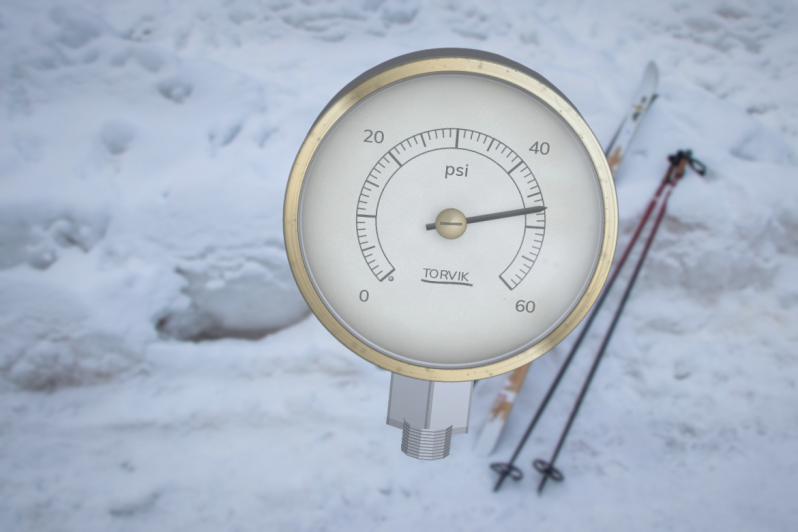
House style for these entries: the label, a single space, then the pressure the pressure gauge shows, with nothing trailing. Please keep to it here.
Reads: 47 psi
